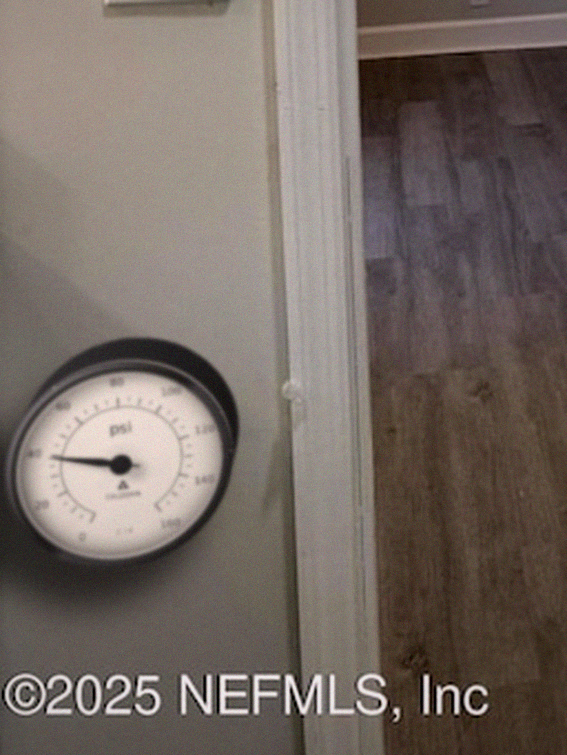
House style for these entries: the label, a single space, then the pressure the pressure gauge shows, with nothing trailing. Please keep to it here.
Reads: 40 psi
